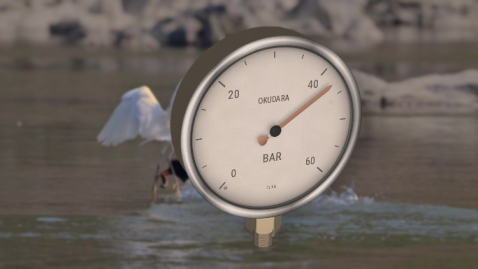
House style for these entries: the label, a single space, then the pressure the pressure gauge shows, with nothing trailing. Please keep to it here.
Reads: 42.5 bar
